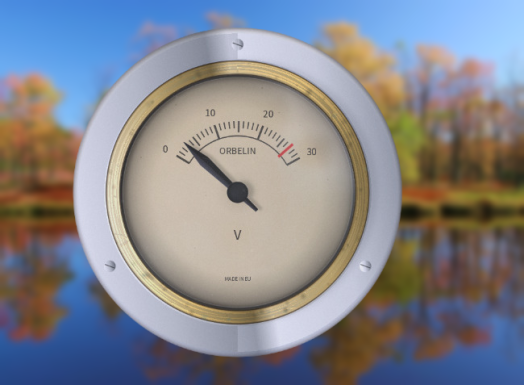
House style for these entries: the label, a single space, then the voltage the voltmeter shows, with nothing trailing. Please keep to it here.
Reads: 3 V
